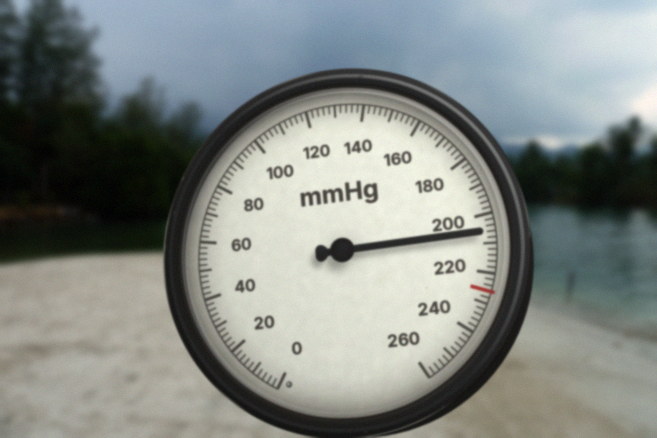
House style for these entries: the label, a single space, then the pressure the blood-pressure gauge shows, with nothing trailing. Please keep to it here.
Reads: 206 mmHg
